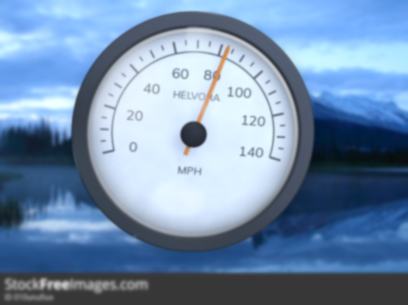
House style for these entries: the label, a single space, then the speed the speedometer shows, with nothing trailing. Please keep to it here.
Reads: 82.5 mph
